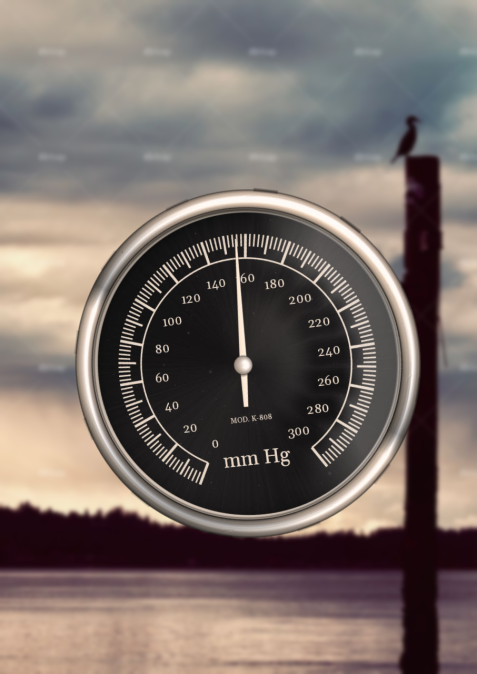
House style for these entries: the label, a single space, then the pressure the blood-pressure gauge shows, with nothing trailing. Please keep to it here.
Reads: 156 mmHg
